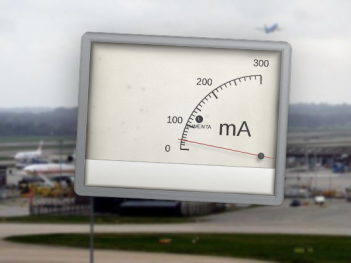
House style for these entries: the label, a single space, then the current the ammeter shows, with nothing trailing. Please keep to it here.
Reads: 50 mA
